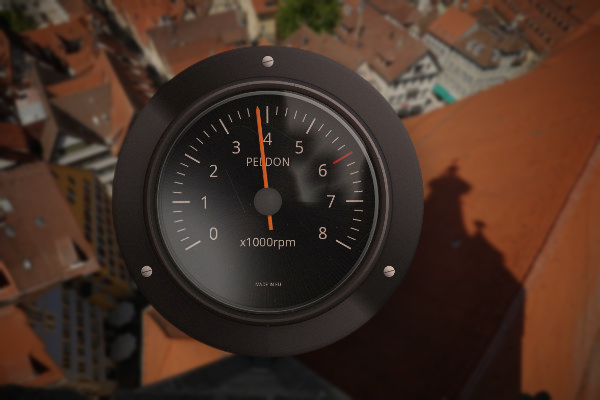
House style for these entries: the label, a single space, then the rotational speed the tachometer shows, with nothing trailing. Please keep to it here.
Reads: 3800 rpm
